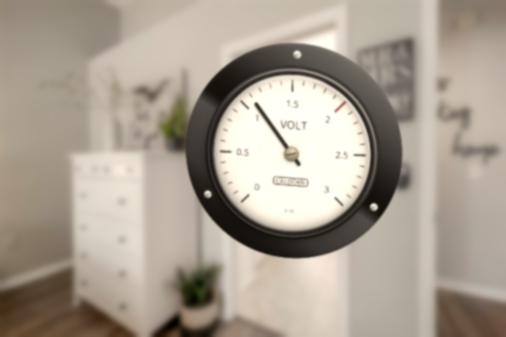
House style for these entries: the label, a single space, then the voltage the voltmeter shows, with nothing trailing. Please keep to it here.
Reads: 1.1 V
